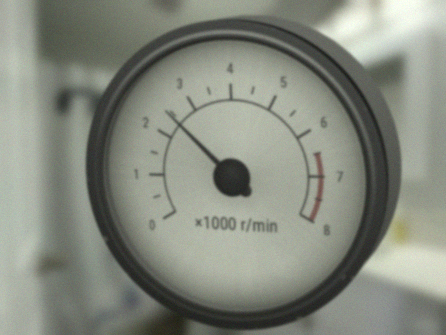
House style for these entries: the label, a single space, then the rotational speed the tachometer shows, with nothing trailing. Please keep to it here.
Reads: 2500 rpm
